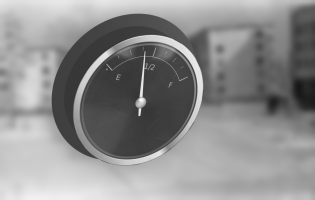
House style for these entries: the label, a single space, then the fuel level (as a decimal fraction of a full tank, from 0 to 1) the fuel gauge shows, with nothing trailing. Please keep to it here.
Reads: 0.375
